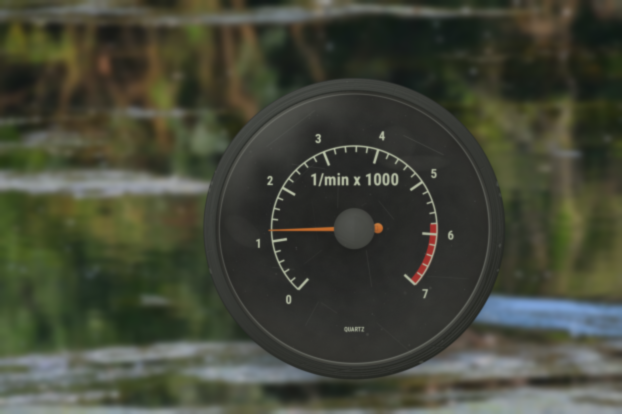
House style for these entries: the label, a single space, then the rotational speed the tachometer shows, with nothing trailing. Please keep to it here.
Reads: 1200 rpm
